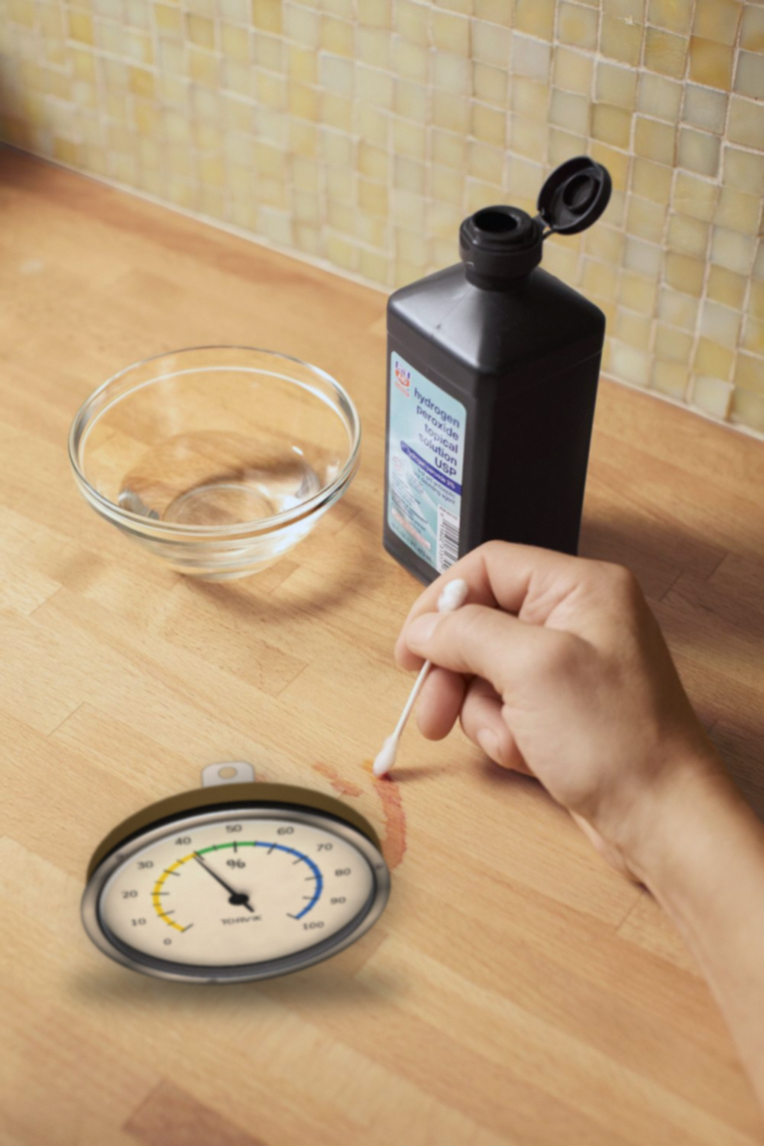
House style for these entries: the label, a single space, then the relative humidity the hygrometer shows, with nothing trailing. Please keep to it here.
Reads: 40 %
